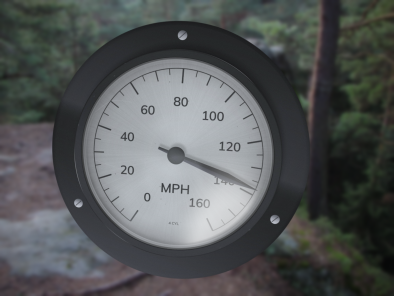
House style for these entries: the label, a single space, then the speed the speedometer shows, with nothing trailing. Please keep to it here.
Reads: 137.5 mph
